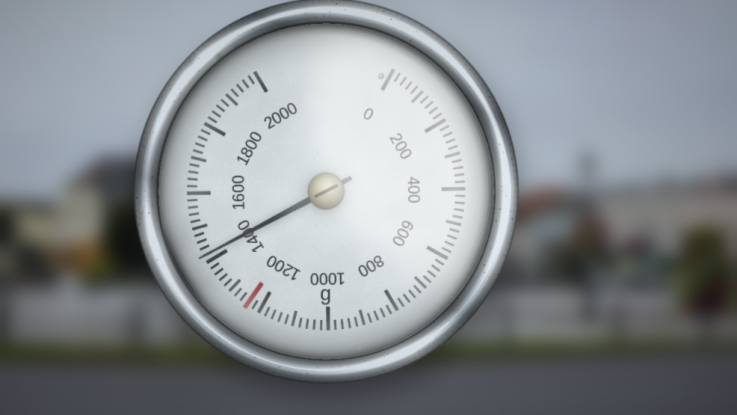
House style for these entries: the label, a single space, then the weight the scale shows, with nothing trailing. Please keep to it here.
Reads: 1420 g
